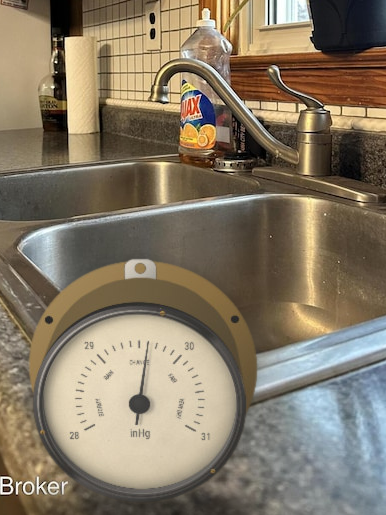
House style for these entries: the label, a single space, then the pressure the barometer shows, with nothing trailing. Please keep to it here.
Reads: 29.6 inHg
